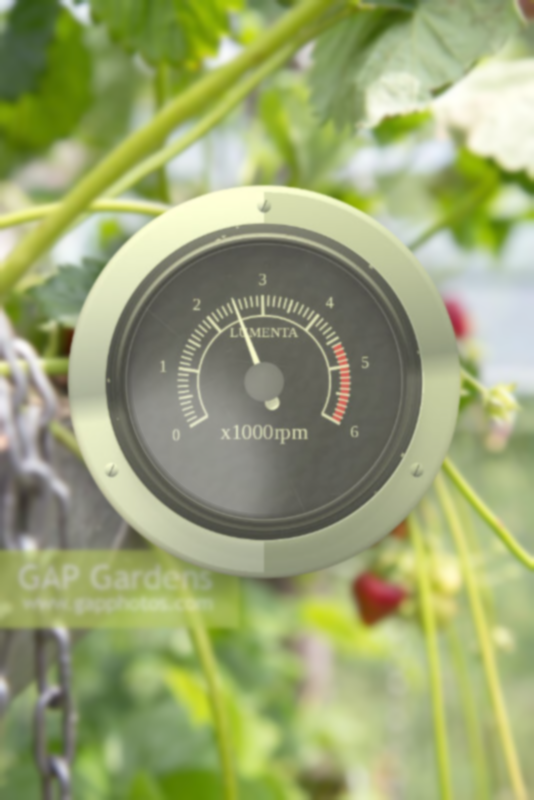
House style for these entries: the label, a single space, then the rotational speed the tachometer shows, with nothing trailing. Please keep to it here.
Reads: 2500 rpm
